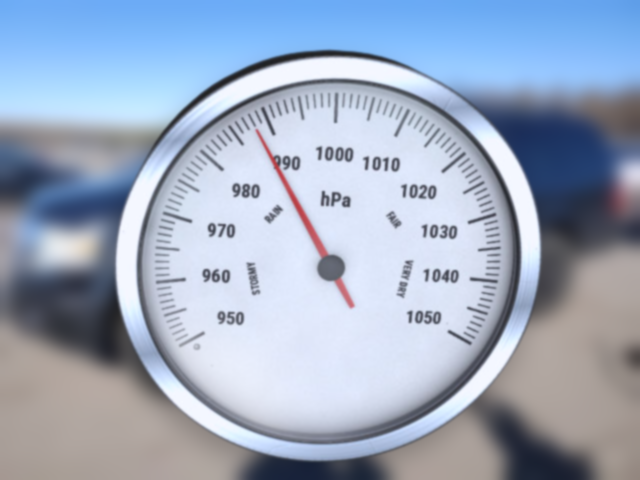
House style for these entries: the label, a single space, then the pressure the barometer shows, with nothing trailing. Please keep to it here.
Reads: 988 hPa
